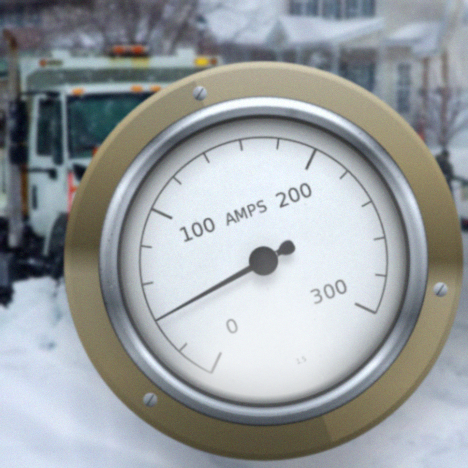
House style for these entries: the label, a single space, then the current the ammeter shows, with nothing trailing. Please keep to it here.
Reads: 40 A
